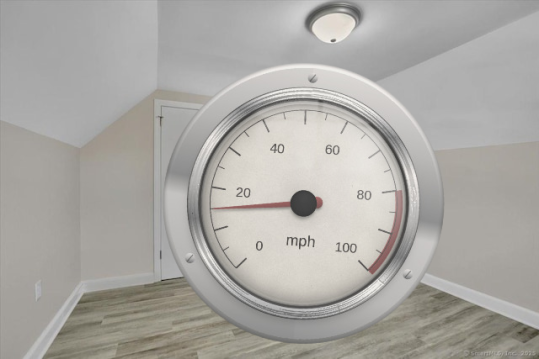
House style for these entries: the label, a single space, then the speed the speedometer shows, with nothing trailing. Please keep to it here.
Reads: 15 mph
